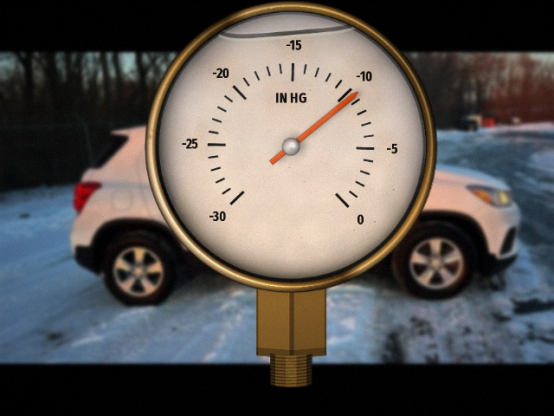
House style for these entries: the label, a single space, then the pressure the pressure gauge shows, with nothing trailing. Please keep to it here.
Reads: -9.5 inHg
